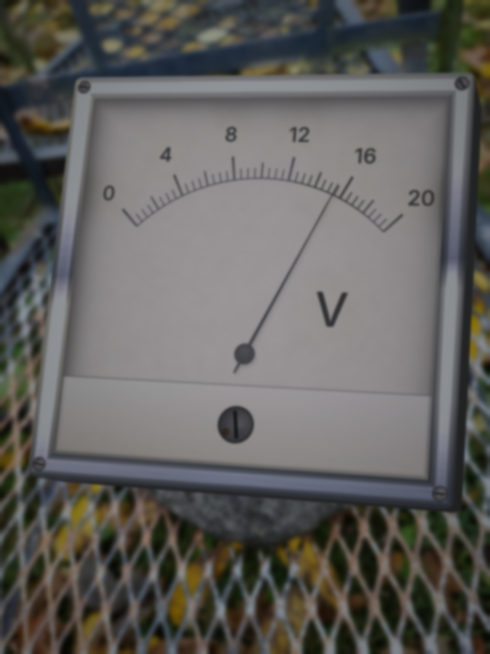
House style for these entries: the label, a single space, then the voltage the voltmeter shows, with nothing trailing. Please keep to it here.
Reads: 15.5 V
